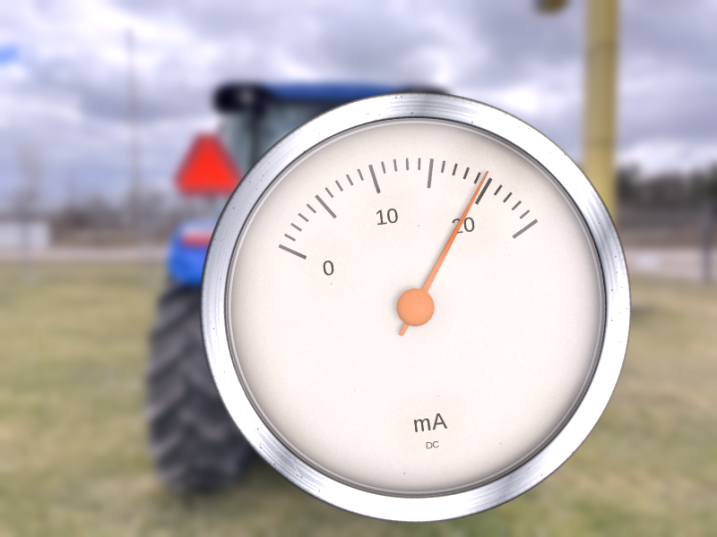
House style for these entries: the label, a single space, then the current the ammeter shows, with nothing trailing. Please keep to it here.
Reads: 19.5 mA
